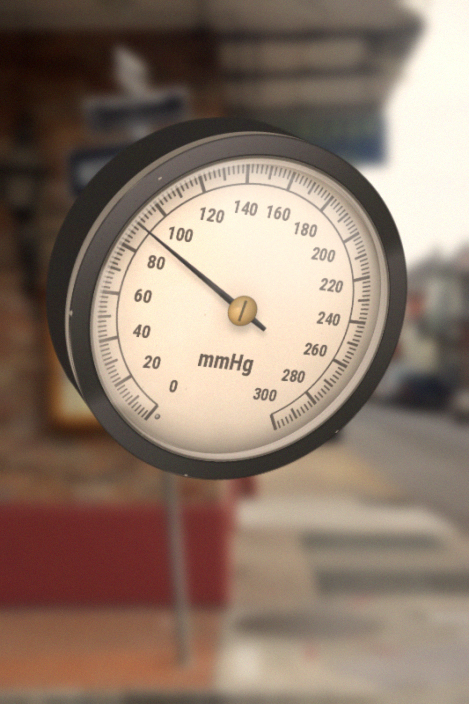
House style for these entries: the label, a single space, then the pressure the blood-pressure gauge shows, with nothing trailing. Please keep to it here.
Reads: 90 mmHg
